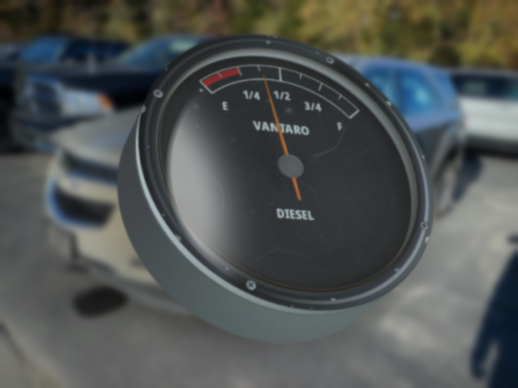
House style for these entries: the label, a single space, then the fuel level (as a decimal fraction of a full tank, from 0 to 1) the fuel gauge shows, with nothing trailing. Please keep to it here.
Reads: 0.375
